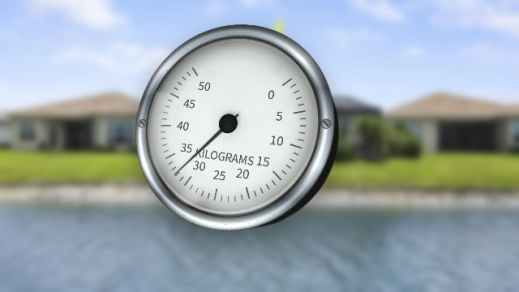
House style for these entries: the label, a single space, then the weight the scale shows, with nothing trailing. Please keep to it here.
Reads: 32 kg
